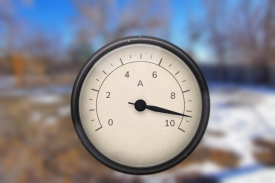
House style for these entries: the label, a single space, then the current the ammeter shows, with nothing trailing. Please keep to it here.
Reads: 9.25 A
